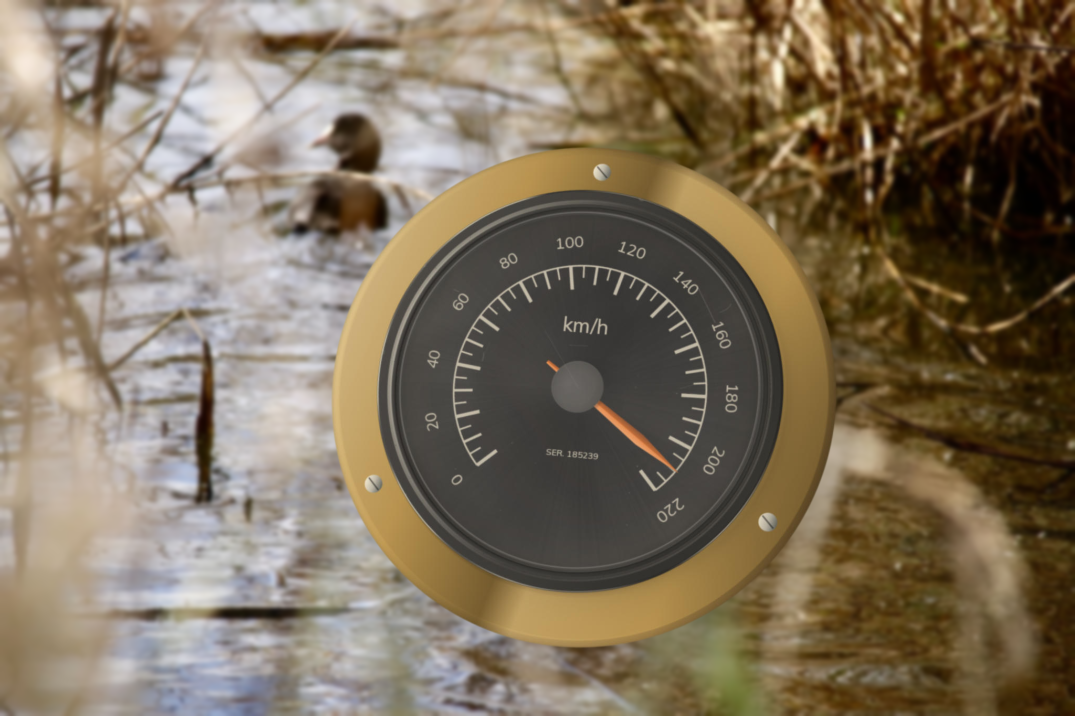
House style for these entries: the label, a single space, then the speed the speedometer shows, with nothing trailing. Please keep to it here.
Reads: 210 km/h
